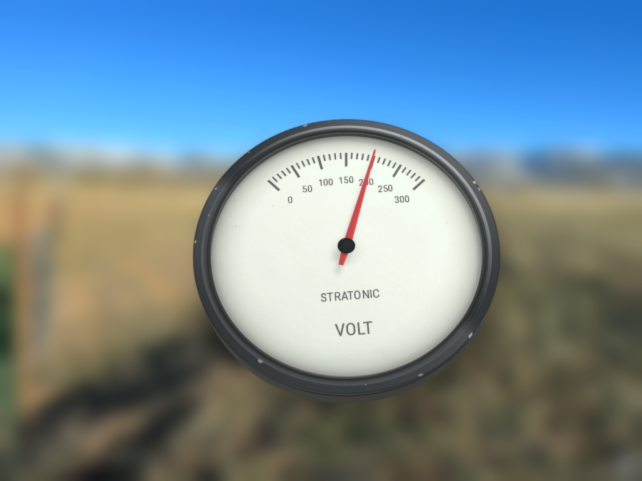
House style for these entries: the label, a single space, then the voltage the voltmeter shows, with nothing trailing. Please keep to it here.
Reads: 200 V
